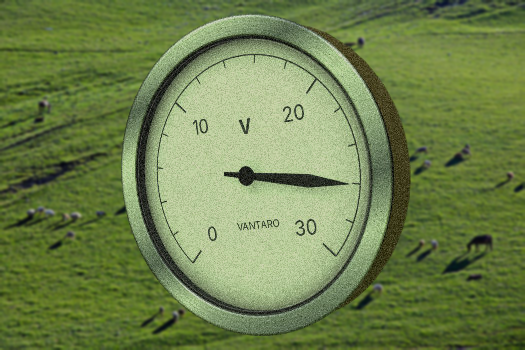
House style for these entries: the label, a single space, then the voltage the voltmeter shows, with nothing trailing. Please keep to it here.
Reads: 26 V
